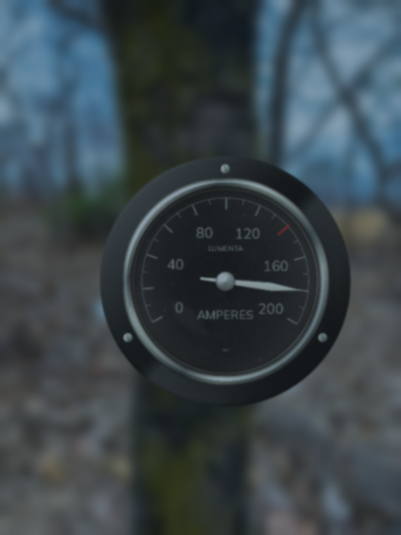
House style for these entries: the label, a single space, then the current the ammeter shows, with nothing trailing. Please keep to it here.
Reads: 180 A
